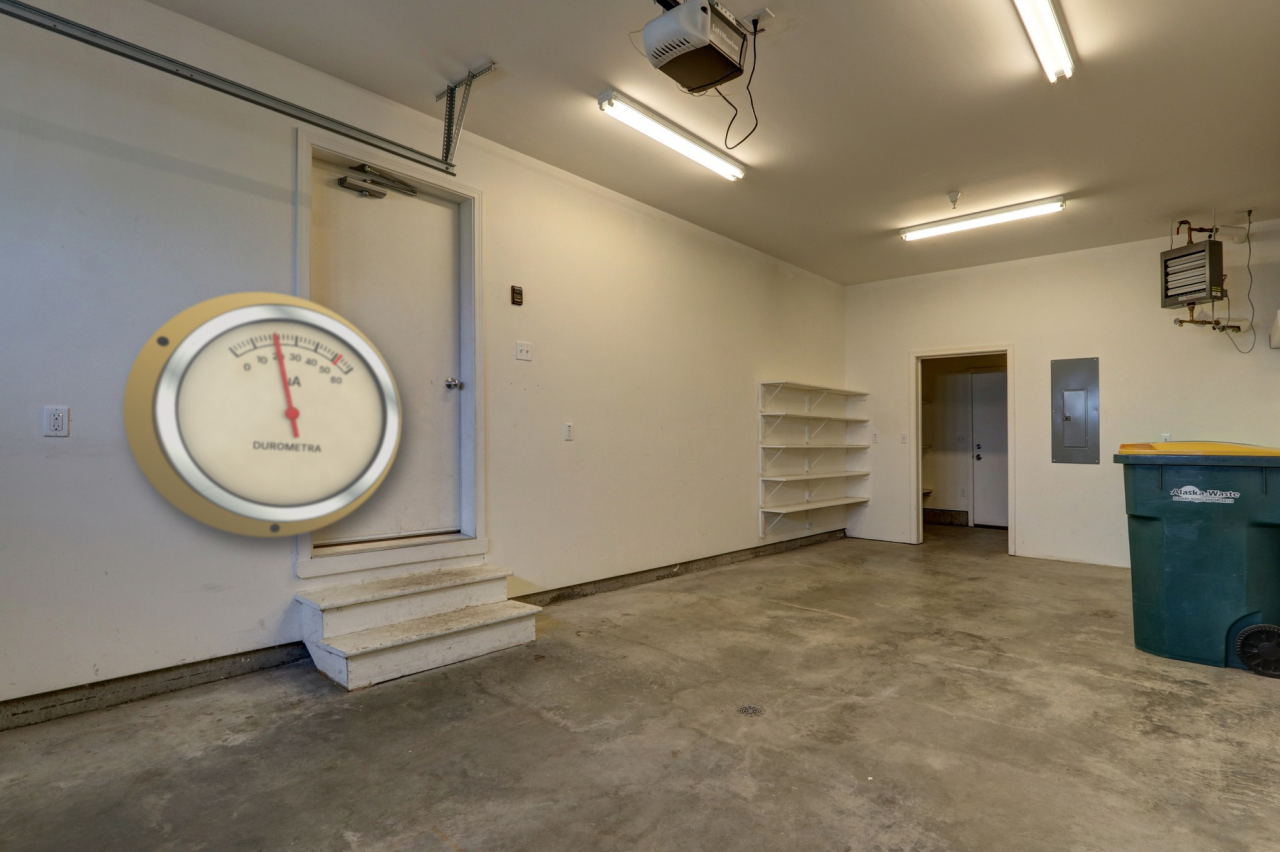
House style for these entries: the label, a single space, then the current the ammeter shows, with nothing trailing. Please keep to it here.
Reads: 20 µA
